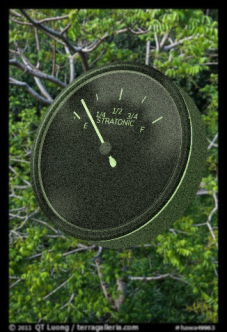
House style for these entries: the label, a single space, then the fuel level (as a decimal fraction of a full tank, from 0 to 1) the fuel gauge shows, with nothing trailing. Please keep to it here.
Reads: 0.125
